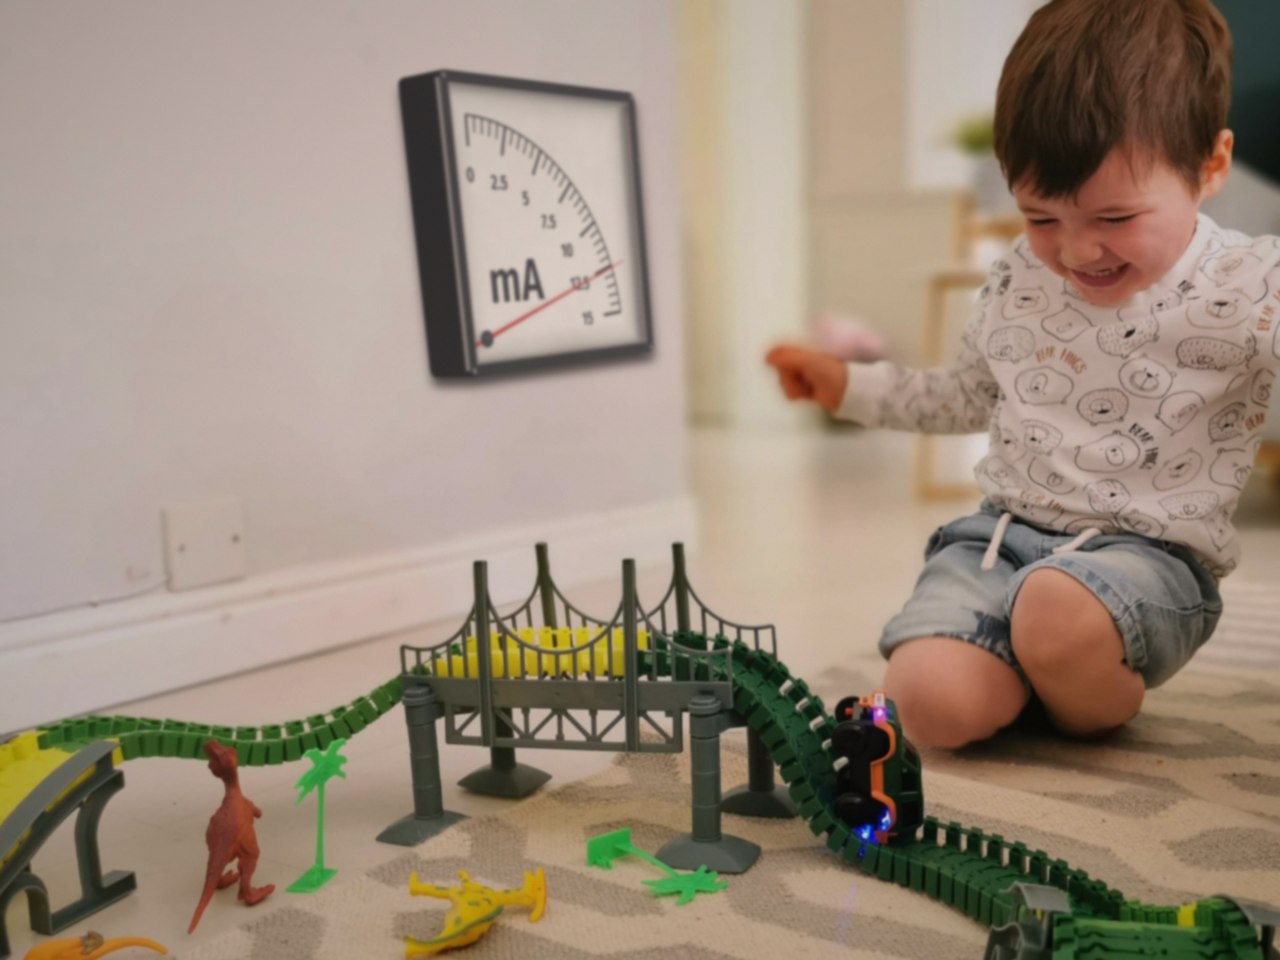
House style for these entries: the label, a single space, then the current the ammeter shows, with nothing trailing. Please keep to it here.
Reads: 12.5 mA
